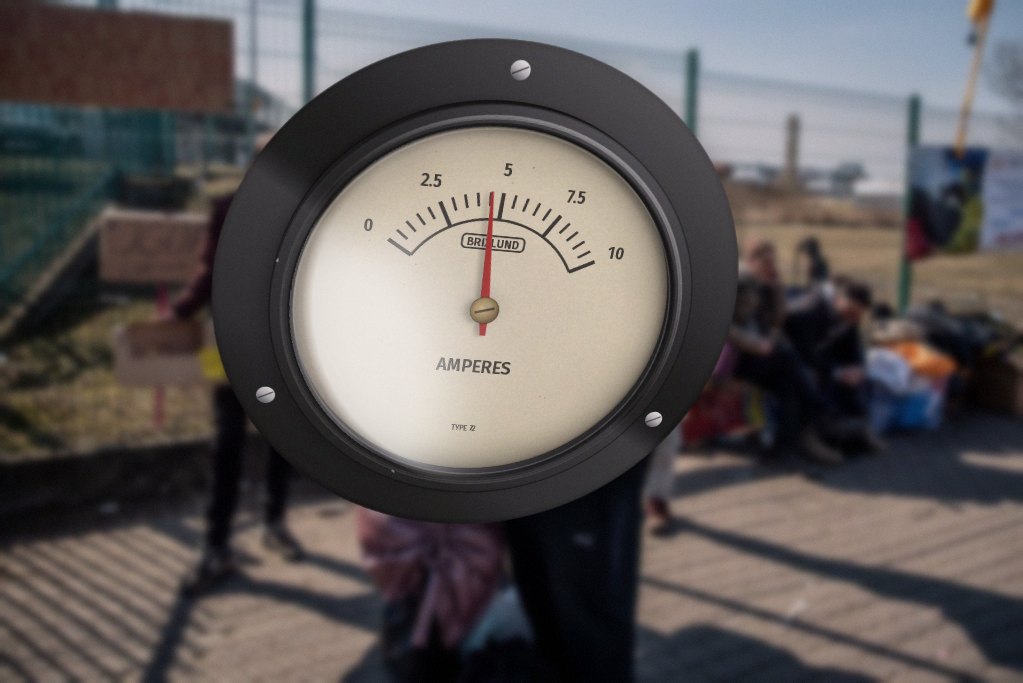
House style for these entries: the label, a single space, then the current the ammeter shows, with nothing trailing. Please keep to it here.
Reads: 4.5 A
